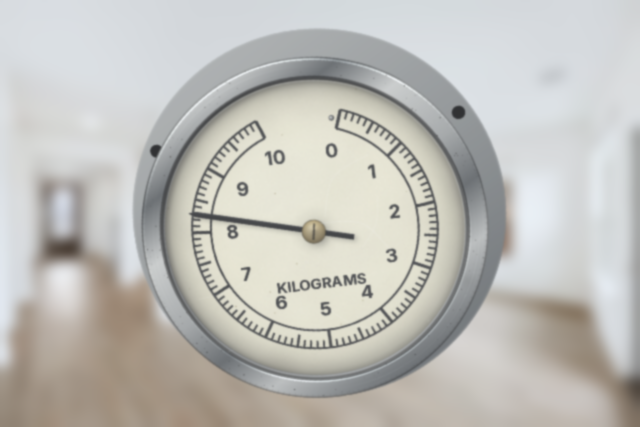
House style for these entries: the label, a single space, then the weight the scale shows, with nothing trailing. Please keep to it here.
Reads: 8.3 kg
